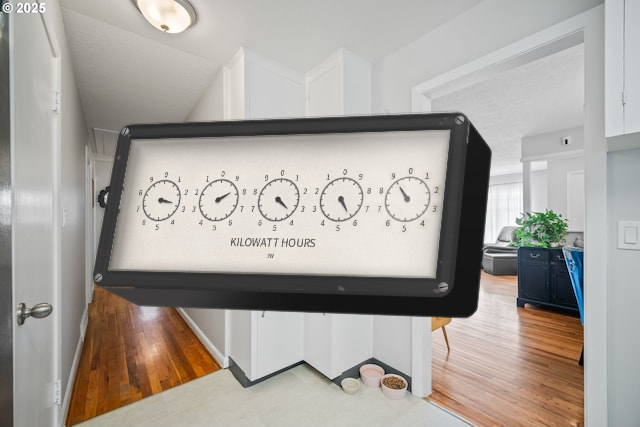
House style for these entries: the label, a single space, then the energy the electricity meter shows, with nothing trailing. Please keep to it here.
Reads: 28359 kWh
